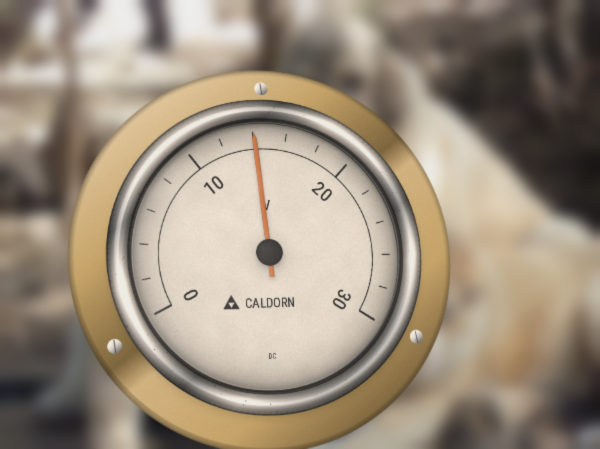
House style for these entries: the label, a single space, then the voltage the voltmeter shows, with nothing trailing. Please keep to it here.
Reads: 14 V
